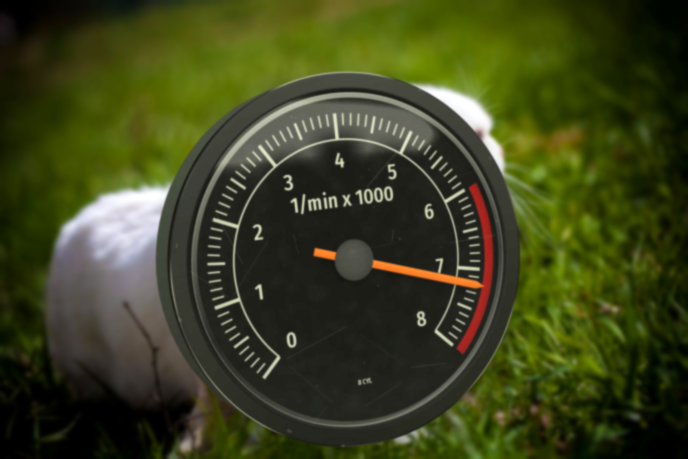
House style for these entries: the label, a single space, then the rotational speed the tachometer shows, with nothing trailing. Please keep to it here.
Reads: 7200 rpm
